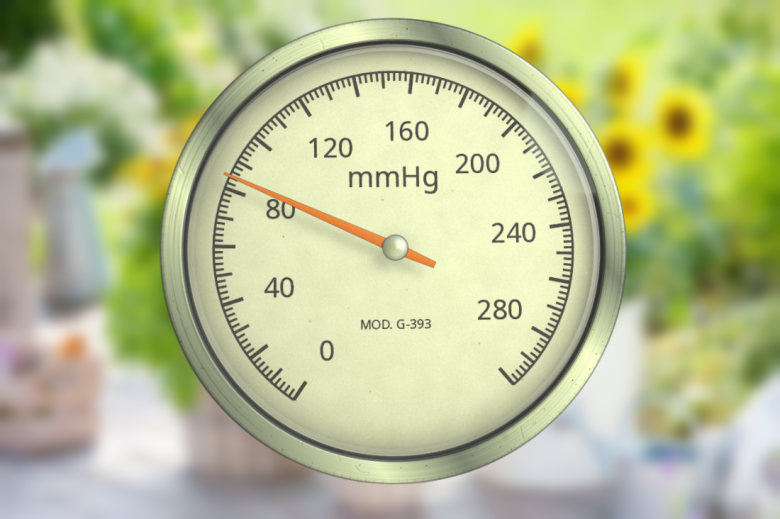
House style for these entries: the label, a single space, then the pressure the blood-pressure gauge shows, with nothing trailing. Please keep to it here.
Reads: 84 mmHg
